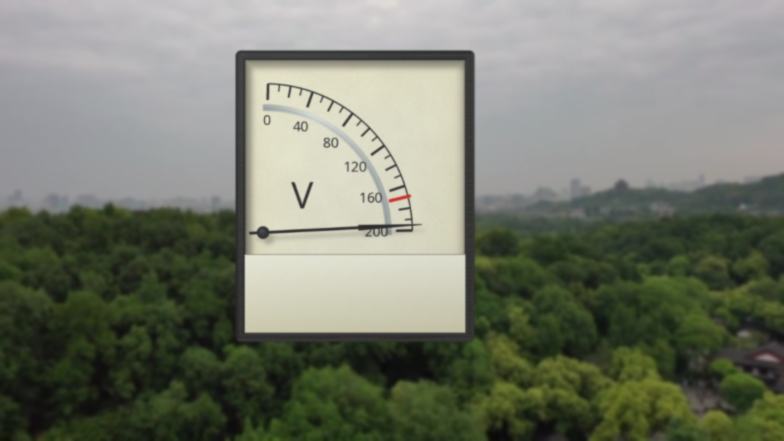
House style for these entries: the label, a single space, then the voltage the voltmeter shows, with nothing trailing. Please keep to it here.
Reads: 195 V
